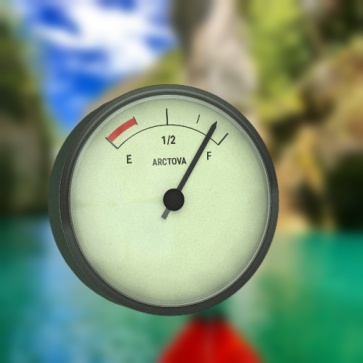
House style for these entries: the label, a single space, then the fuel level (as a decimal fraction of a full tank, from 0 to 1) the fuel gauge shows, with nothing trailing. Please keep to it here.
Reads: 0.875
